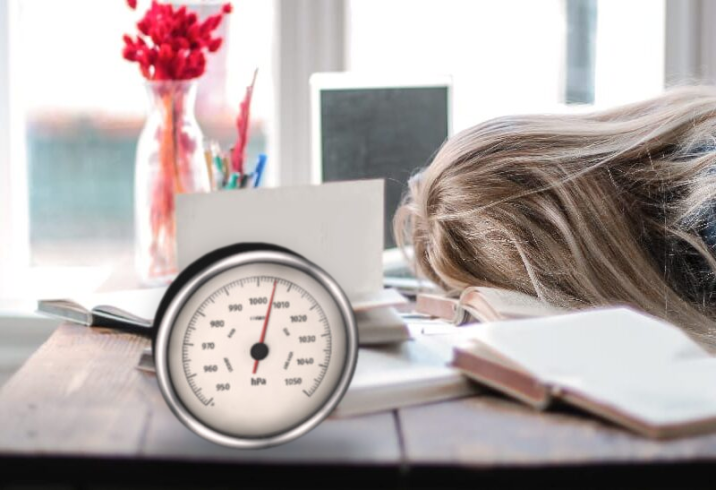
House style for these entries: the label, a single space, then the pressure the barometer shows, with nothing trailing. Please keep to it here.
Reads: 1005 hPa
